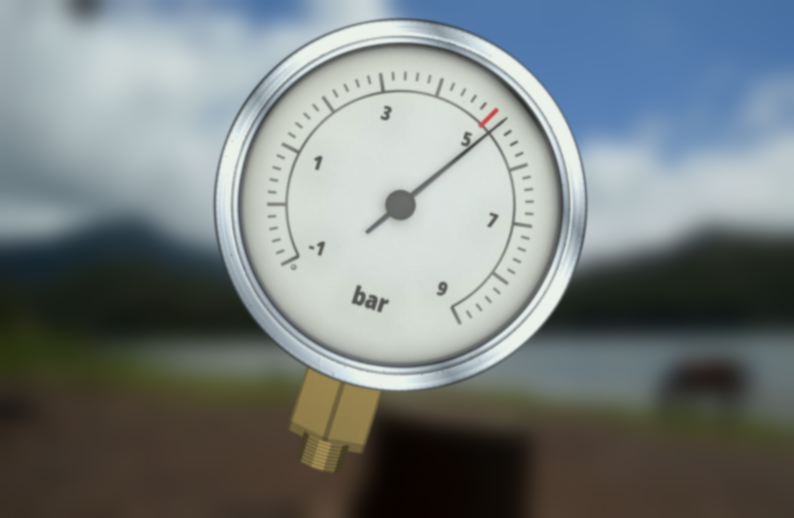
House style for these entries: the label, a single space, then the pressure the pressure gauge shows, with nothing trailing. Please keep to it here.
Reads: 5.2 bar
